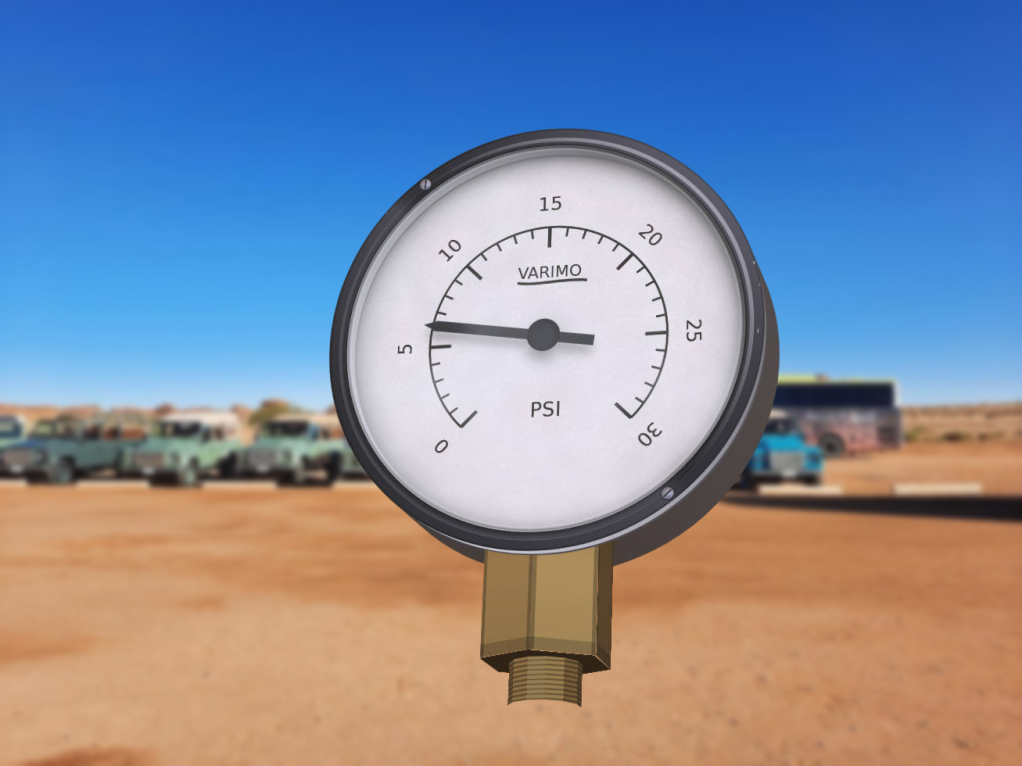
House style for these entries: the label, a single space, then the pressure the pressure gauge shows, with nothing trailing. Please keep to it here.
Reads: 6 psi
